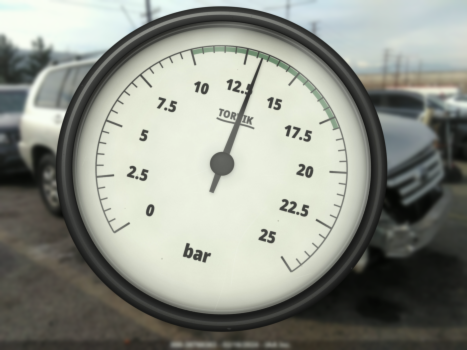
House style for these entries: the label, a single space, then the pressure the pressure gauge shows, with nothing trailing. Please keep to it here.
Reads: 13.25 bar
